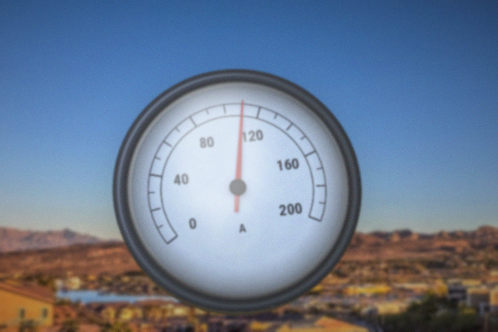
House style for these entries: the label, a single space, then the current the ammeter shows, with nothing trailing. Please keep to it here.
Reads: 110 A
